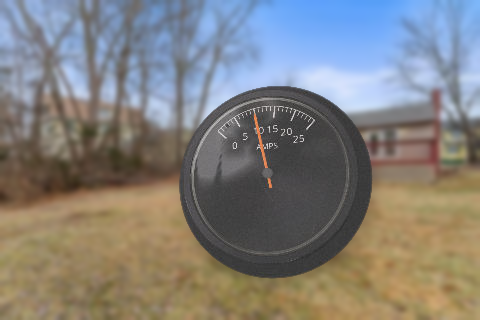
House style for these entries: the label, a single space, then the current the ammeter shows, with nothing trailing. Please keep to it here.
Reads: 10 A
